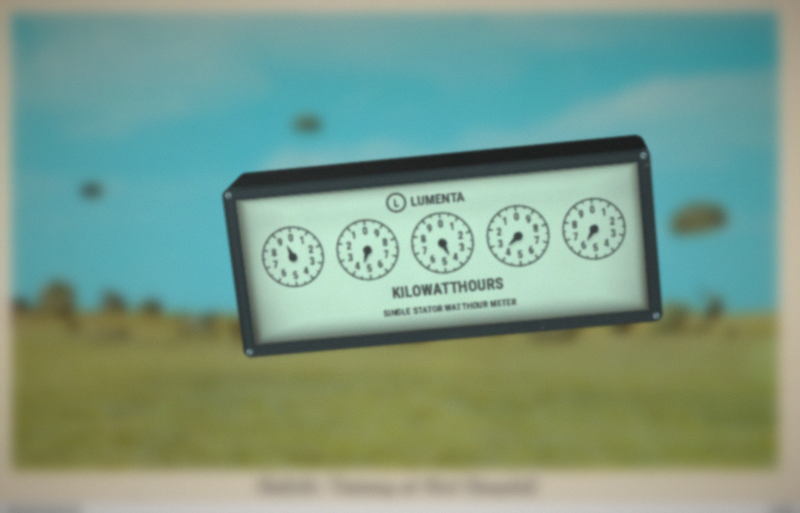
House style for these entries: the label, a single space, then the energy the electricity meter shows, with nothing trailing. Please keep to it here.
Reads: 94436 kWh
